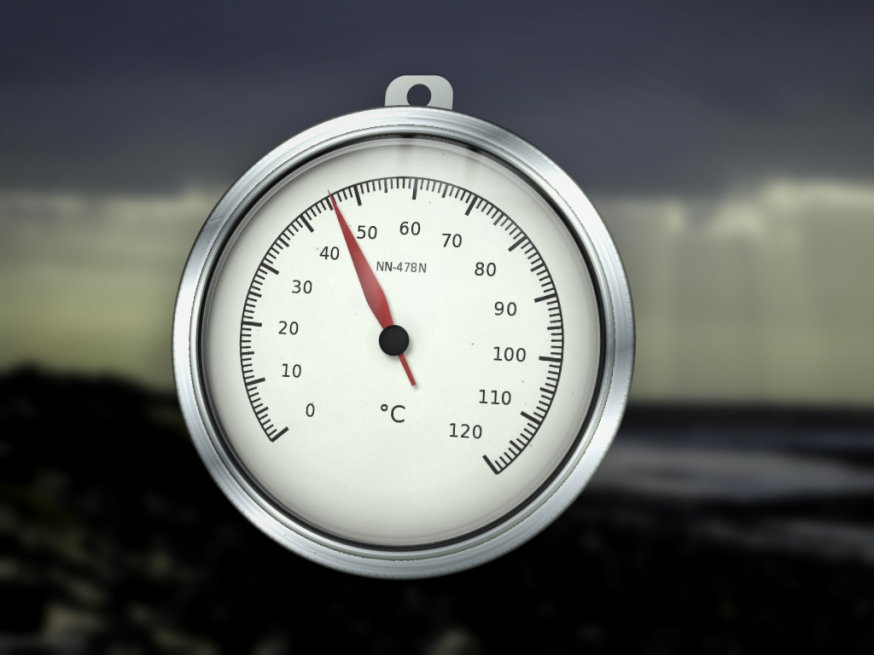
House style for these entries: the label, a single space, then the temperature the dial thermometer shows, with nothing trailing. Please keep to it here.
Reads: 46 °C
